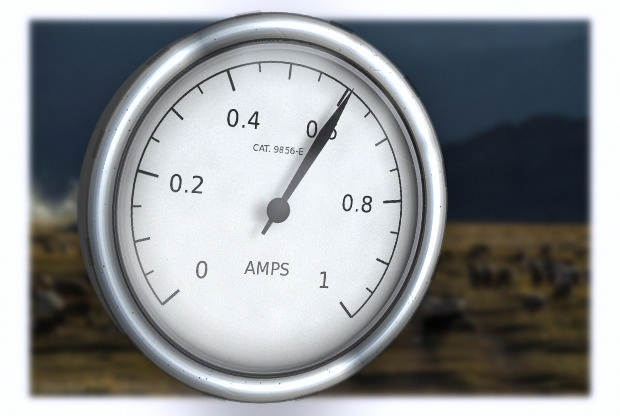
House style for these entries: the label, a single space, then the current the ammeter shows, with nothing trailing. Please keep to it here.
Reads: 0.6 A
